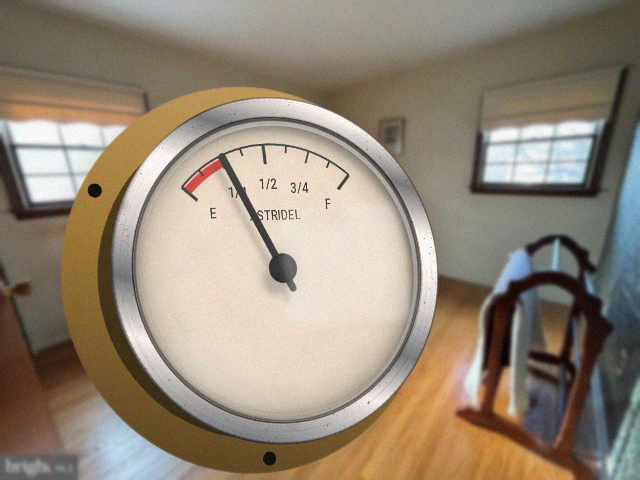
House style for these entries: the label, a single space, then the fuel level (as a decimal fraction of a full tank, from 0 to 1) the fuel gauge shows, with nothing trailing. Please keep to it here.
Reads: 0.25
